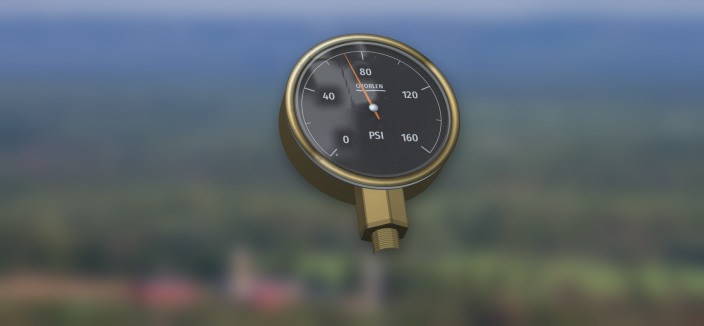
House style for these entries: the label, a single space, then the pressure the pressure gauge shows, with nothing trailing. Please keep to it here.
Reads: 70 psi
